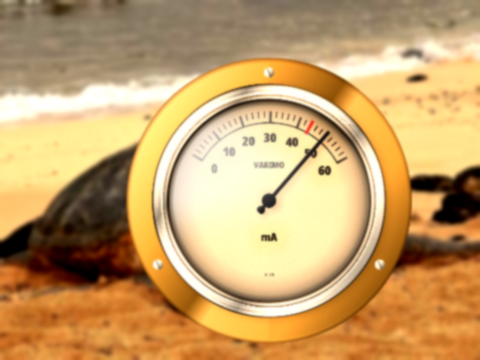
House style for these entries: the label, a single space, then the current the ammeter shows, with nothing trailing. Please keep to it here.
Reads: 50 mA
